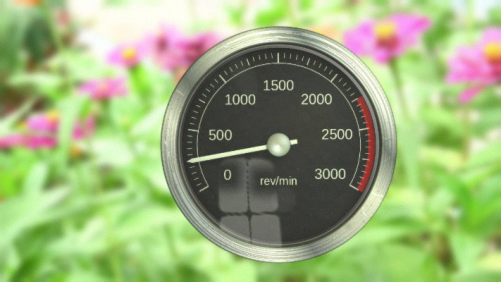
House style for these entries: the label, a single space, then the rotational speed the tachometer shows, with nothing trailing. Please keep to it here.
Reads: 250 rpm
